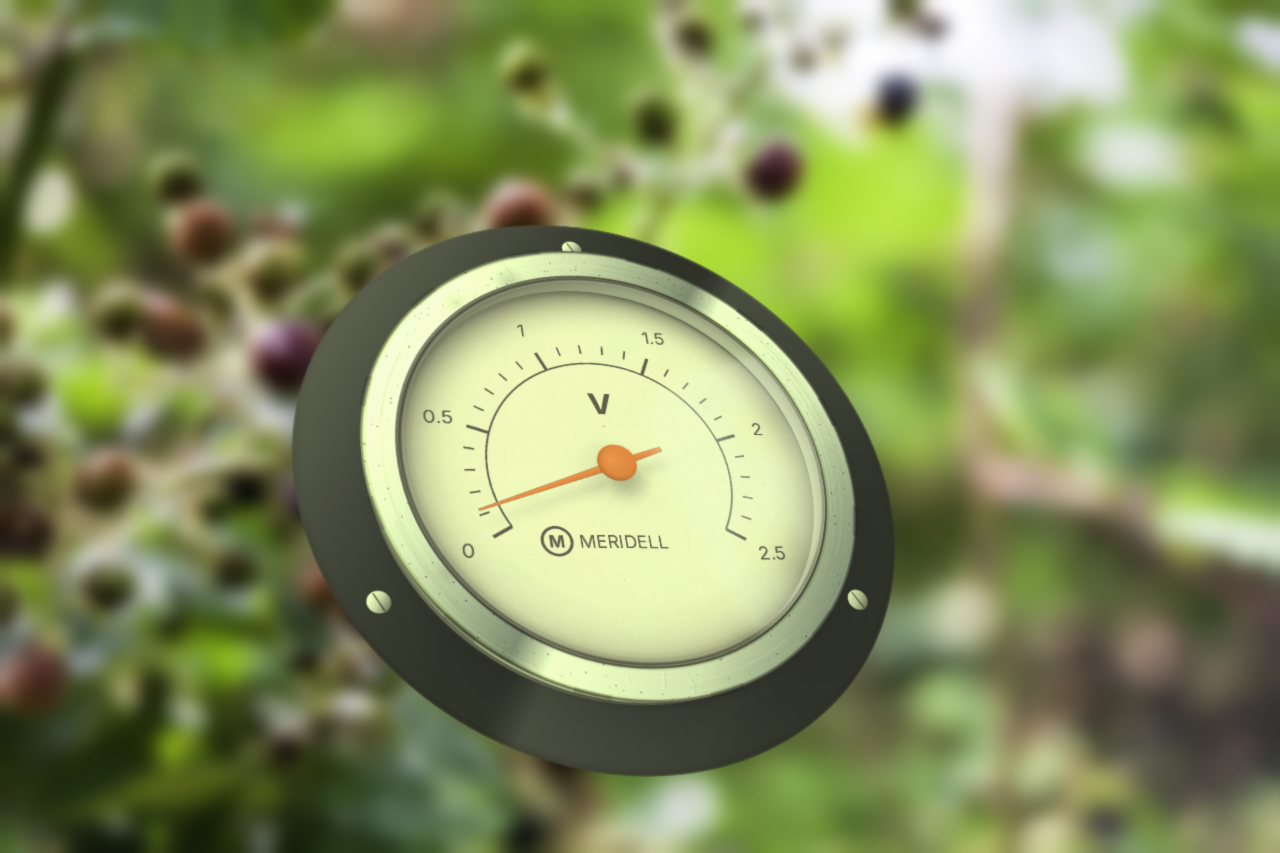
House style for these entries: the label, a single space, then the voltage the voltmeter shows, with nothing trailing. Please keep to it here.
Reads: 0.1 V
